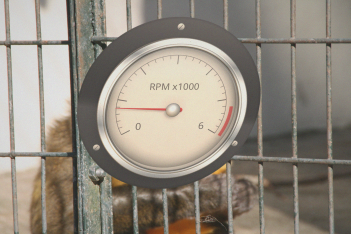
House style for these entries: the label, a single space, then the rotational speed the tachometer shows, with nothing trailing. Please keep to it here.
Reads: 800 rpm
